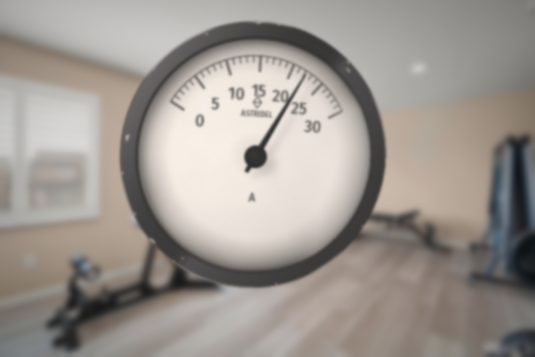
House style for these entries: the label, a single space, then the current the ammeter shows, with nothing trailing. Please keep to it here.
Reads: 22 A
